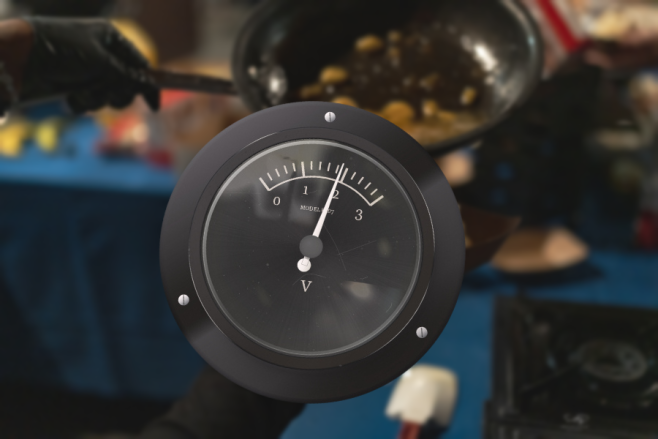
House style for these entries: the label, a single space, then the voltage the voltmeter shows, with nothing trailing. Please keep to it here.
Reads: 1.9 V
